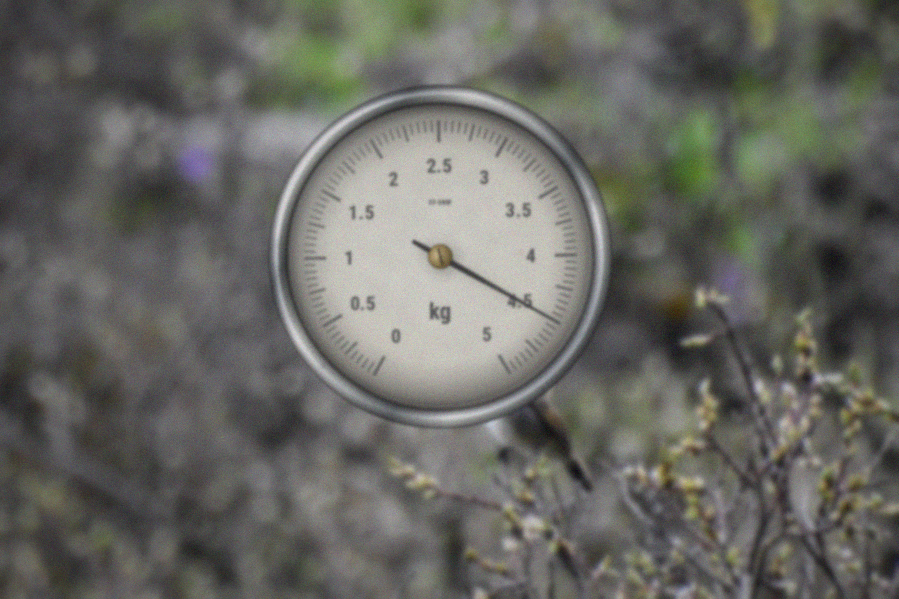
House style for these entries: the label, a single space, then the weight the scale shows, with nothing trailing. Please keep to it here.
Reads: 4.5 kg
